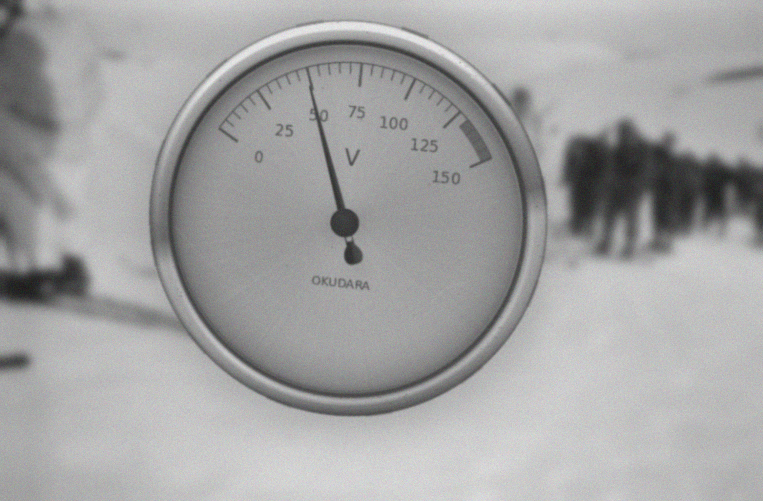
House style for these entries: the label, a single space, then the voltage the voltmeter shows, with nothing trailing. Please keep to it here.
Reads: 50 V
